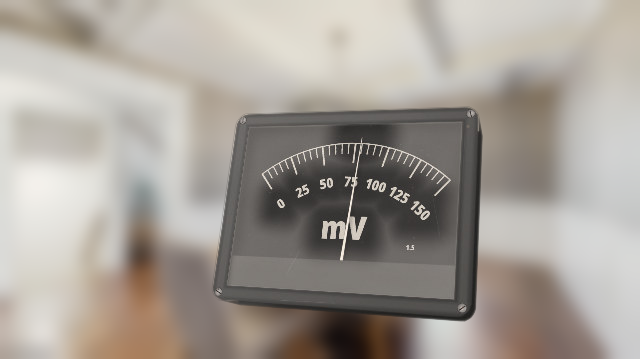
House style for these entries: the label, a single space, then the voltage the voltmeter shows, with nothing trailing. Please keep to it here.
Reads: 80 mV
